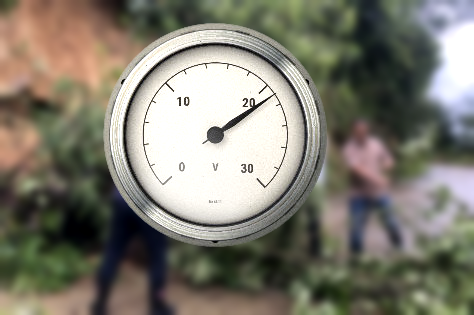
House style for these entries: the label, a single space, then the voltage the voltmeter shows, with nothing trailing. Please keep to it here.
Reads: 21 V
